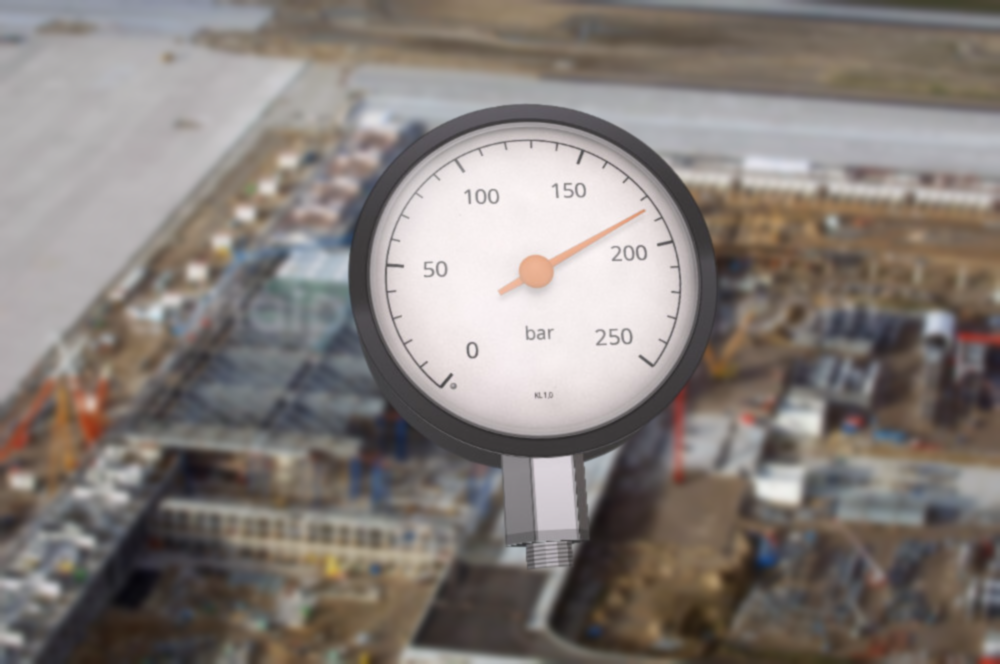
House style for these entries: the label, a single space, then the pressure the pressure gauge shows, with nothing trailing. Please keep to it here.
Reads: 185 bar
